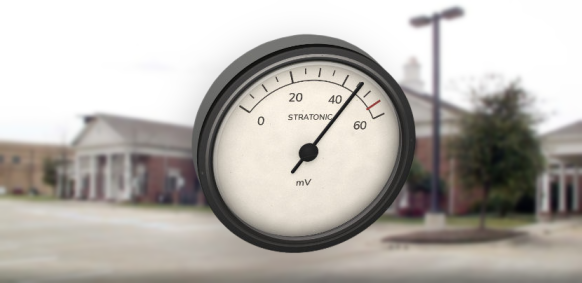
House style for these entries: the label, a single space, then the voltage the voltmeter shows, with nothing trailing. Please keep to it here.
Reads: 45 mV
